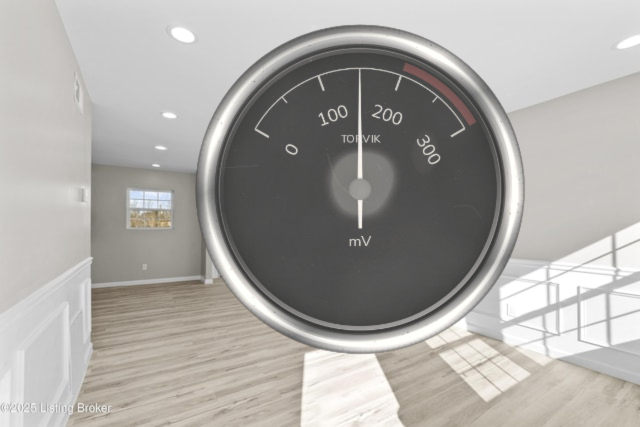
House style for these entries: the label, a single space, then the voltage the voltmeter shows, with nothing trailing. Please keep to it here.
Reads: 150 mV
